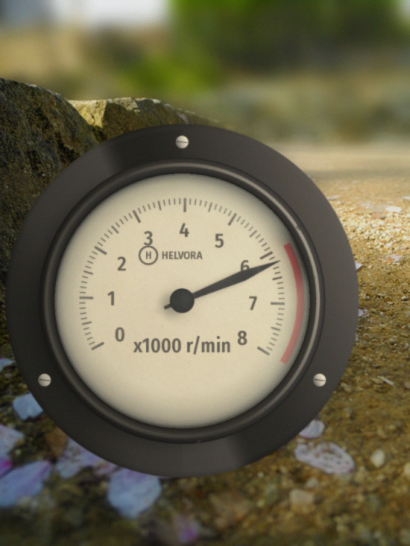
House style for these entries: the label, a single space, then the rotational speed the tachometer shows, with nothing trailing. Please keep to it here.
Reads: 6200 rpm
